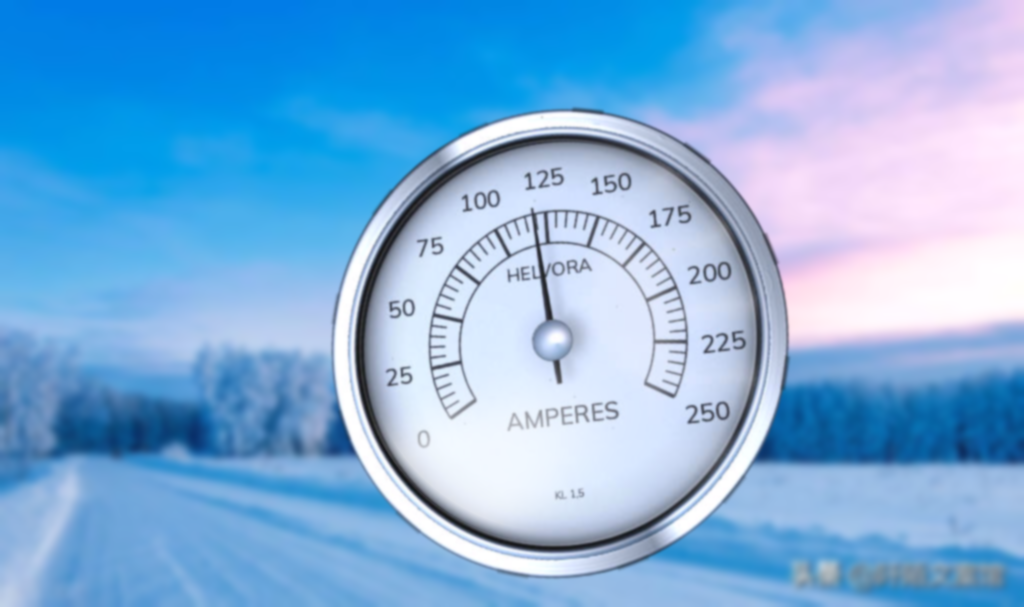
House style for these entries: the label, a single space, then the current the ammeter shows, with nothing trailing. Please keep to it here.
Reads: 120 A
